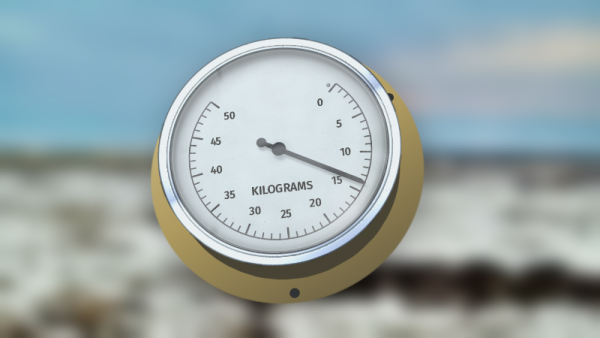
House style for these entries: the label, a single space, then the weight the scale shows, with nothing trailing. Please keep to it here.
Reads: 14 kg
